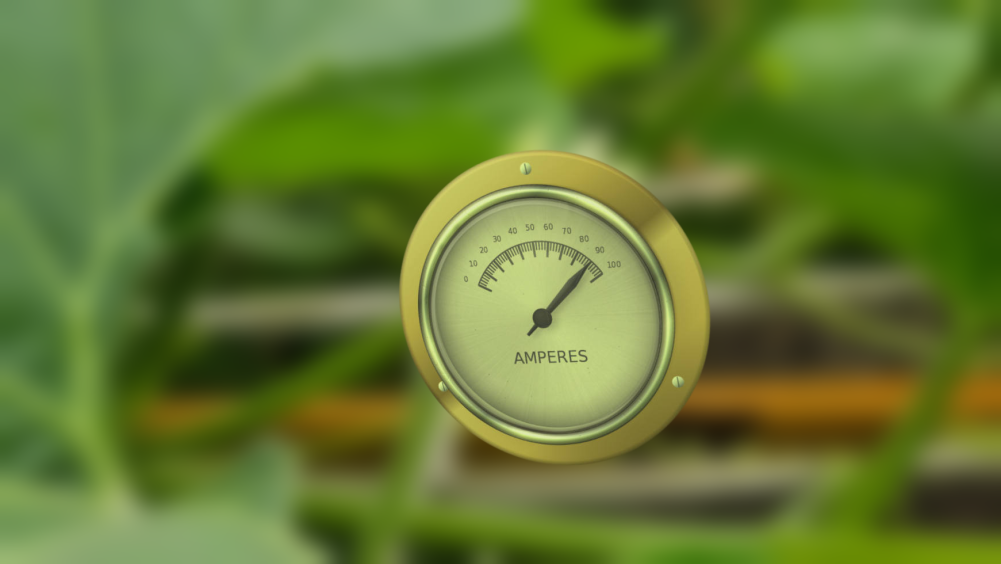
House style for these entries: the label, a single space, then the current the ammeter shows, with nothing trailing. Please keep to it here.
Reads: 90 A
